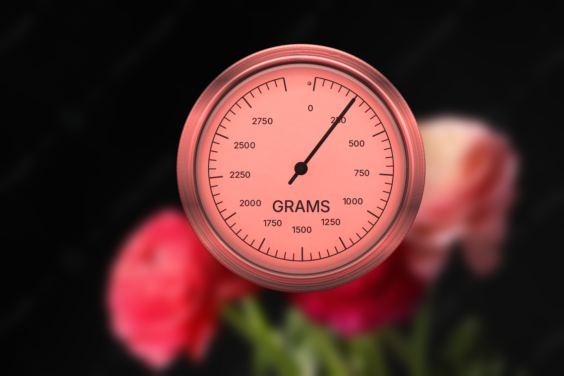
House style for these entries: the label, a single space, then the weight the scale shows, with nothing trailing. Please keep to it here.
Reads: 250 g
